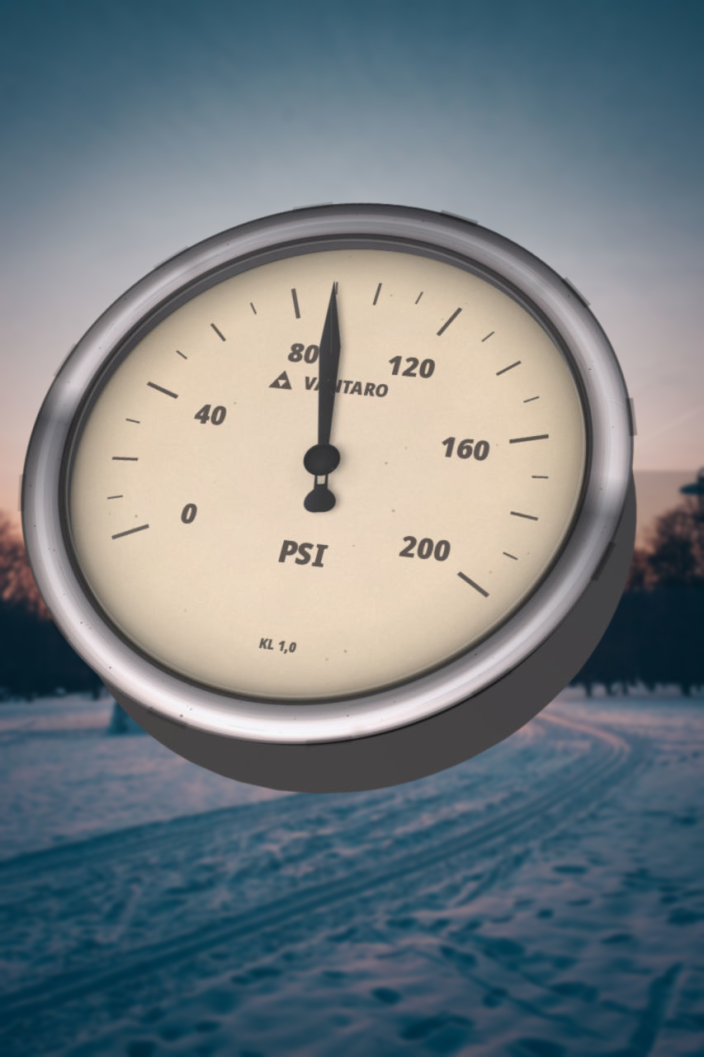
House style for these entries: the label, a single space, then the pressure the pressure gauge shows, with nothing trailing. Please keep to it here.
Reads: 90 psi
